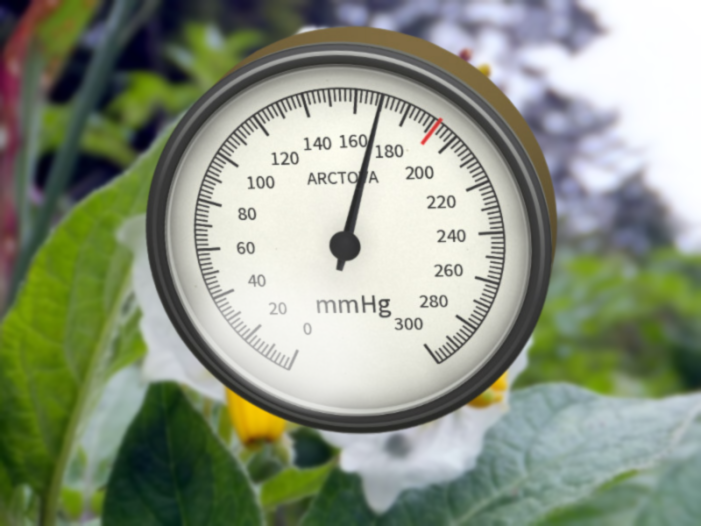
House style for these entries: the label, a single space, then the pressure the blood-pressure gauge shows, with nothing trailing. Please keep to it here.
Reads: 170 mmHg
